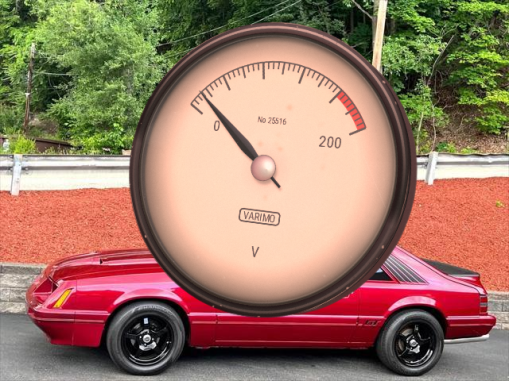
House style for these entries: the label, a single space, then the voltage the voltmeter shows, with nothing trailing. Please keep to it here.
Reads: 15 V
